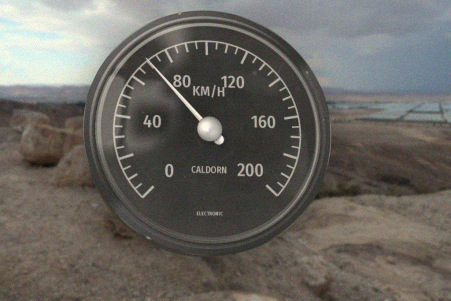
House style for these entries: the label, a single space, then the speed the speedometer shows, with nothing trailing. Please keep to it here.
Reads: 70 km/h
